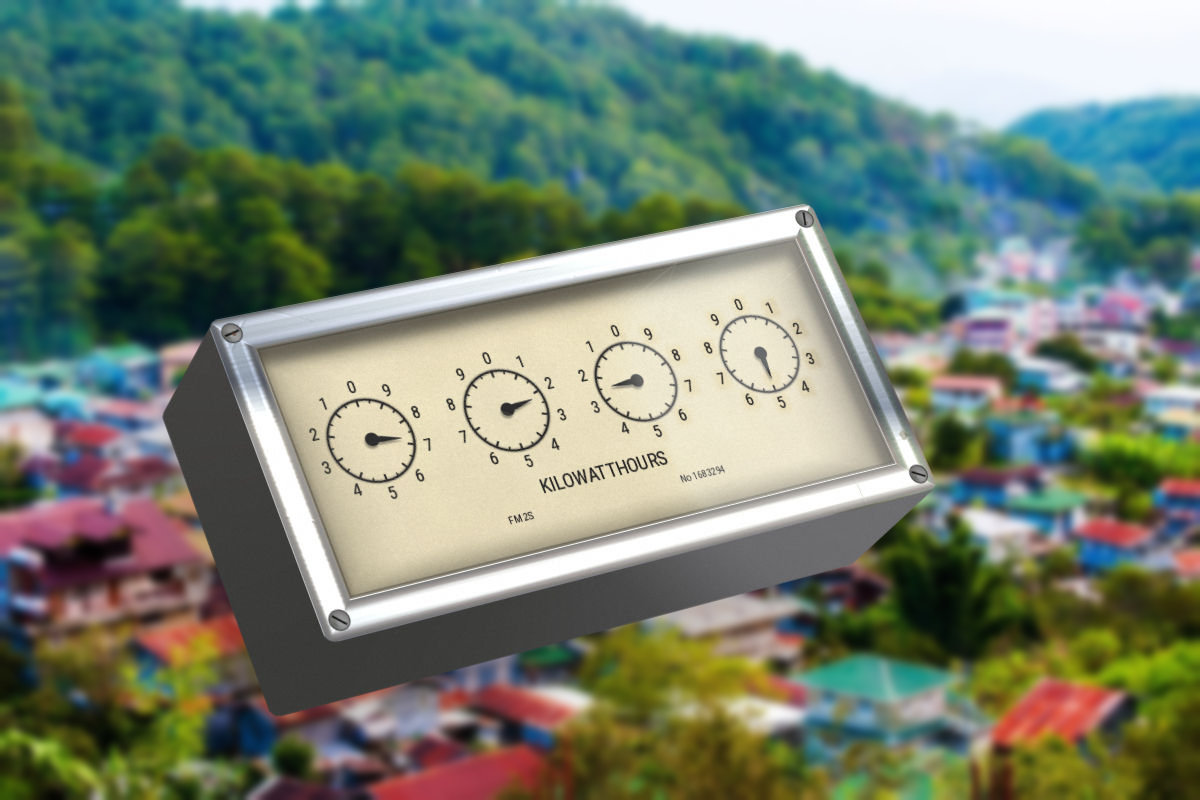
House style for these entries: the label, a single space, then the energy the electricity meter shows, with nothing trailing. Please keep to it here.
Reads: 7225 kWh
